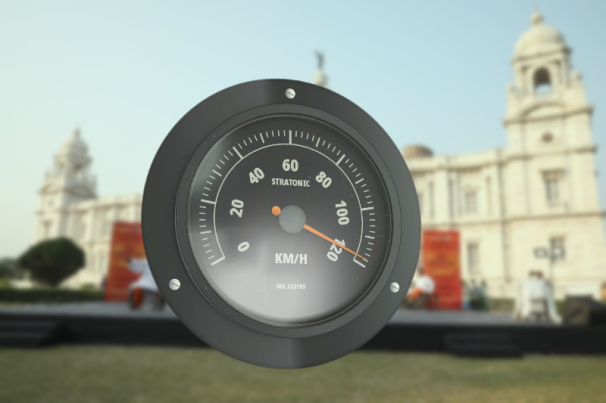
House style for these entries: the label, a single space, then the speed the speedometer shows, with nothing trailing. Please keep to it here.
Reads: 118 km/h
